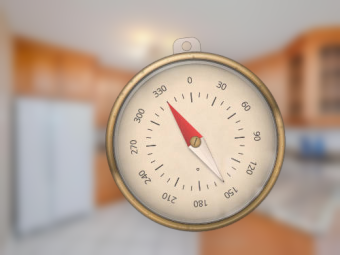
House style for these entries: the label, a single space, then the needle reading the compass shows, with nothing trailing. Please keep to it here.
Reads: 330 °
